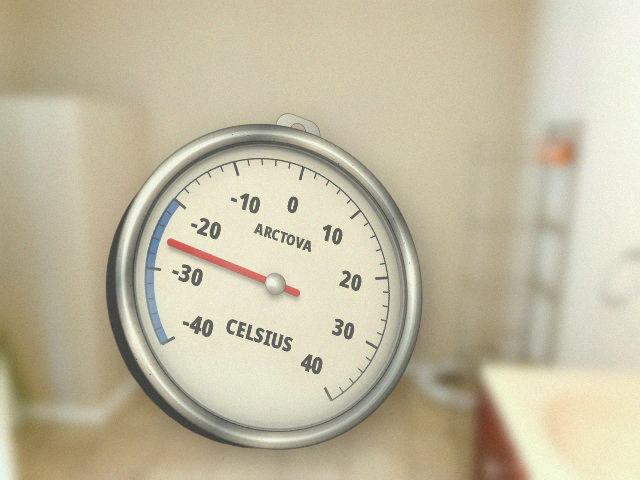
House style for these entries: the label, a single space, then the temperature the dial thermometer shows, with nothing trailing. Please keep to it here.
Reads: -26 °C
